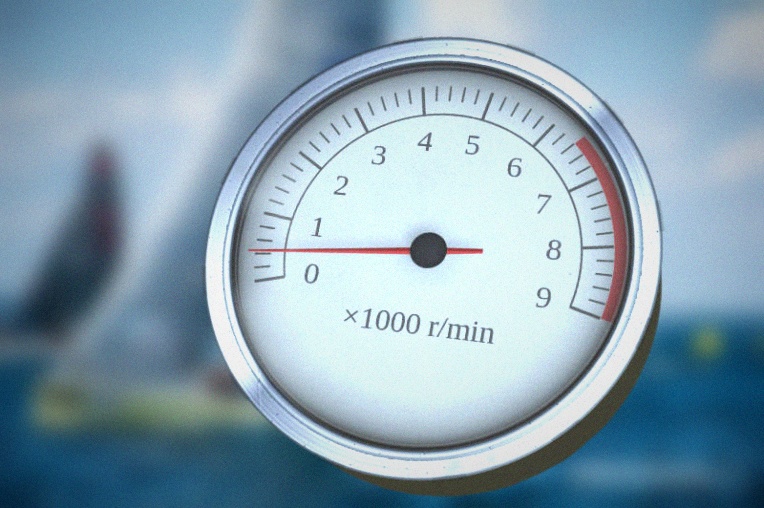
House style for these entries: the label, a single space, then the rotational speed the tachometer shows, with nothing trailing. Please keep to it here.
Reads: 400 rpm
